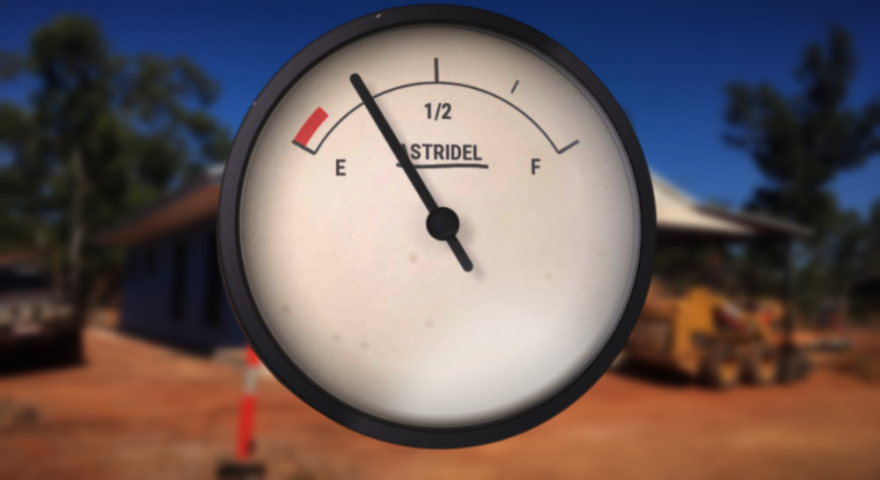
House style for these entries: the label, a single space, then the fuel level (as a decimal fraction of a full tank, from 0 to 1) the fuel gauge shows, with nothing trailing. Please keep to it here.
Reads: 0.25
